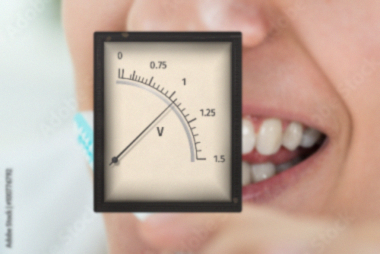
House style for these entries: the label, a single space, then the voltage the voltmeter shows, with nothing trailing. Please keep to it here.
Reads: 1.05 V
